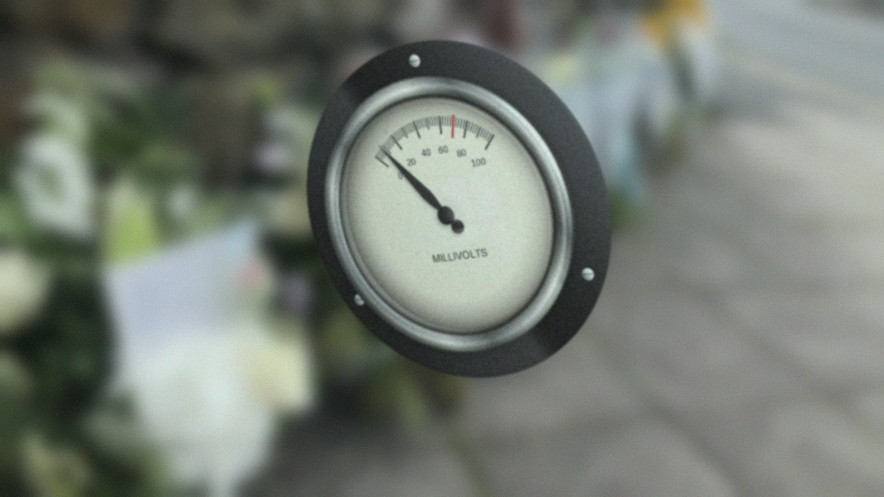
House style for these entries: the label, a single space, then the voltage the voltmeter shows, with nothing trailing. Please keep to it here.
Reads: 10 mV
